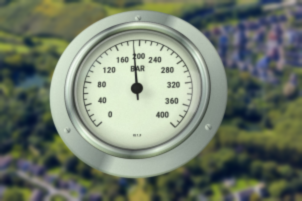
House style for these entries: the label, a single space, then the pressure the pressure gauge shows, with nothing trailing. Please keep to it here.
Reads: 190 bar
